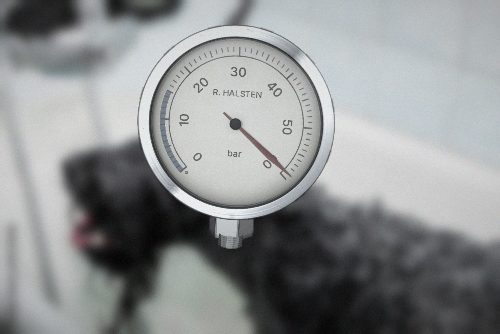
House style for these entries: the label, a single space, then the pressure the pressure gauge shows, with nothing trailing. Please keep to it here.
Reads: 59 bar
